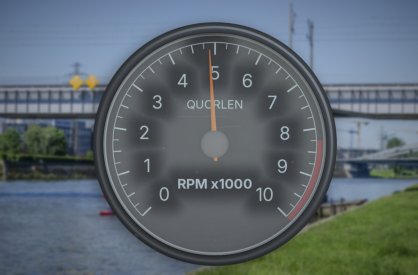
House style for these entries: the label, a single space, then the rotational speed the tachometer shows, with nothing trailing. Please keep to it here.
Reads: 4875 rpm
